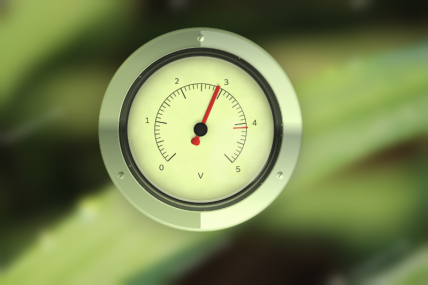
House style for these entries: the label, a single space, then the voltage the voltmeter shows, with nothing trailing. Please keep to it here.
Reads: 2.9 V
